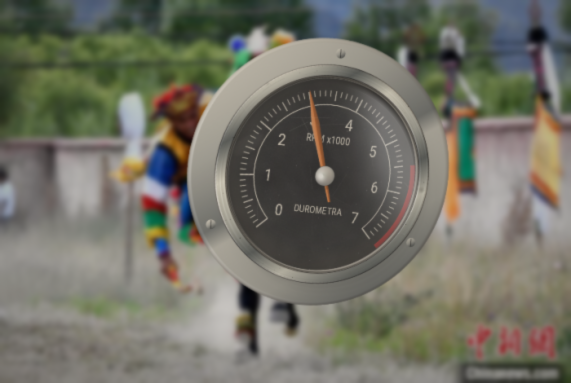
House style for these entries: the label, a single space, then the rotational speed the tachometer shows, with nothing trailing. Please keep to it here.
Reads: 3000 rpm
